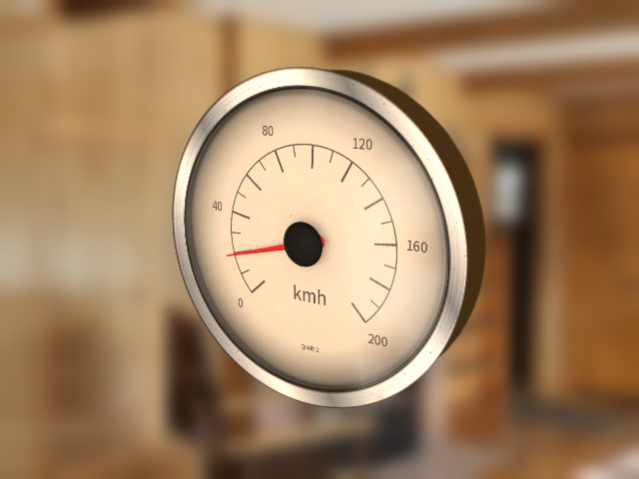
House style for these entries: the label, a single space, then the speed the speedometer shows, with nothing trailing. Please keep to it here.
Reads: 20 km/h
